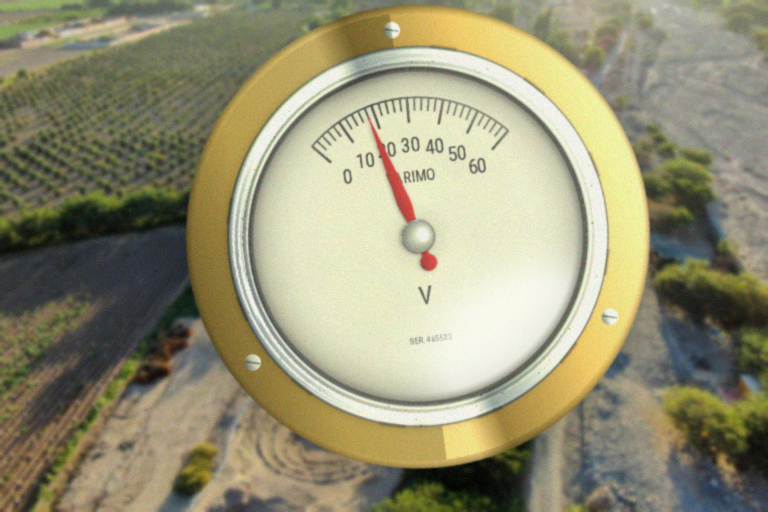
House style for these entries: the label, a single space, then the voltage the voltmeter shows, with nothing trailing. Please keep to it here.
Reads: 18 V
